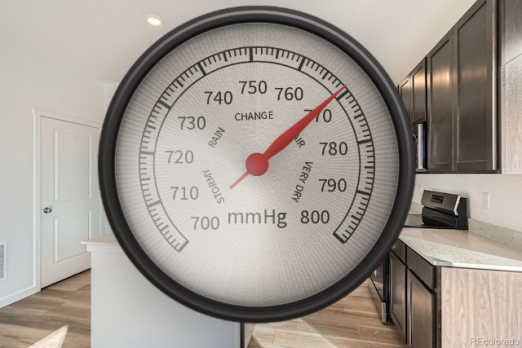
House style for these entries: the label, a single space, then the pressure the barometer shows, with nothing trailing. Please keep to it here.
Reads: 769 mmHg
